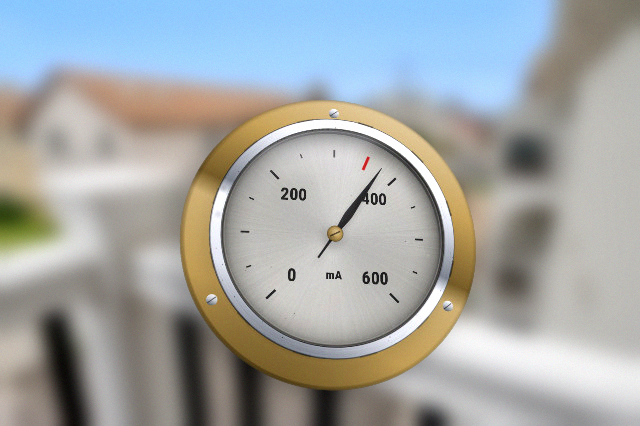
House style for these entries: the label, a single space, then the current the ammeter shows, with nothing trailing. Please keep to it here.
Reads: 375 mA
